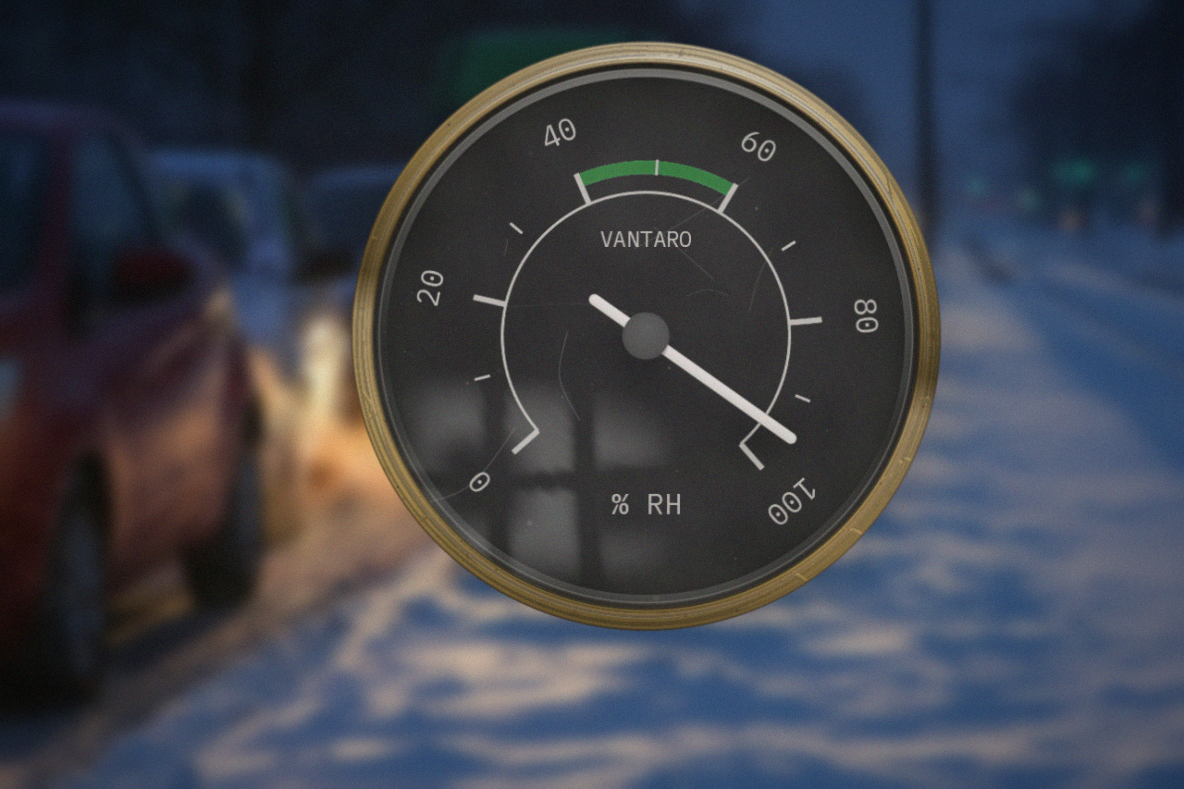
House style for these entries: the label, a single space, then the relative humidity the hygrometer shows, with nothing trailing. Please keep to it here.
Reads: 95 %
